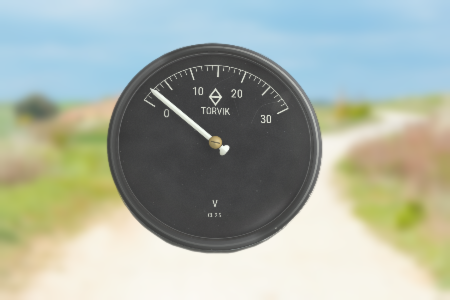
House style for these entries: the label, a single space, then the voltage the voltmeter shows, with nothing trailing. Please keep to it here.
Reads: 2 V
